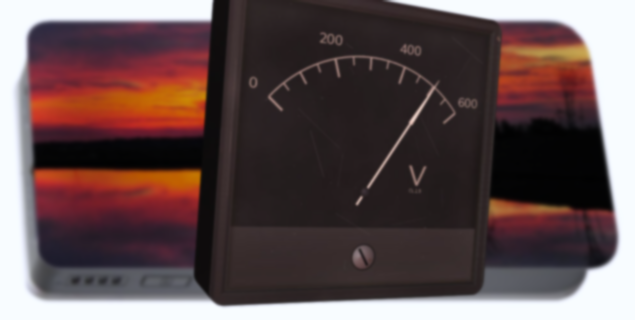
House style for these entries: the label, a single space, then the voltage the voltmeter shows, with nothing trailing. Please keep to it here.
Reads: 500 V
